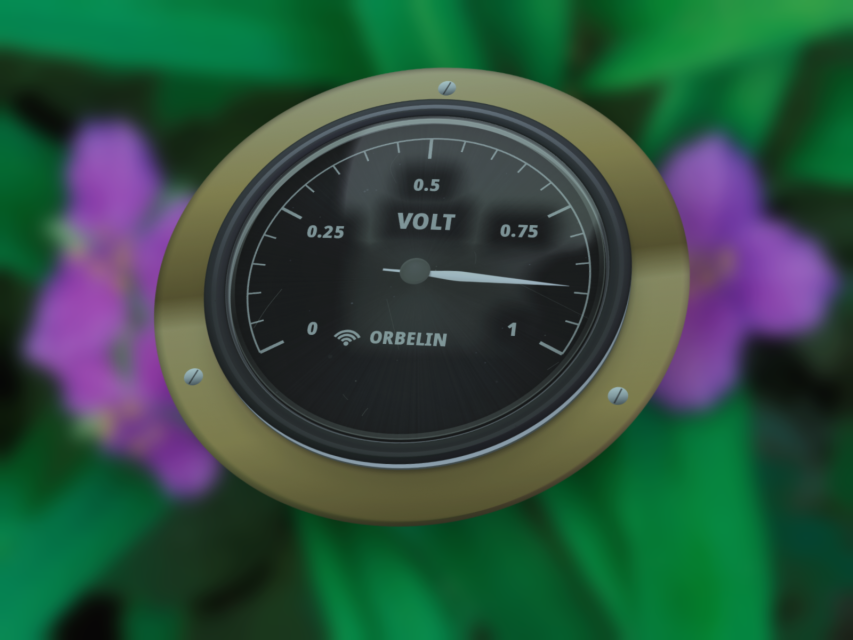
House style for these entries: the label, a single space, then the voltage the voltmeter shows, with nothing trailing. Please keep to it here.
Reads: 0.9 V
